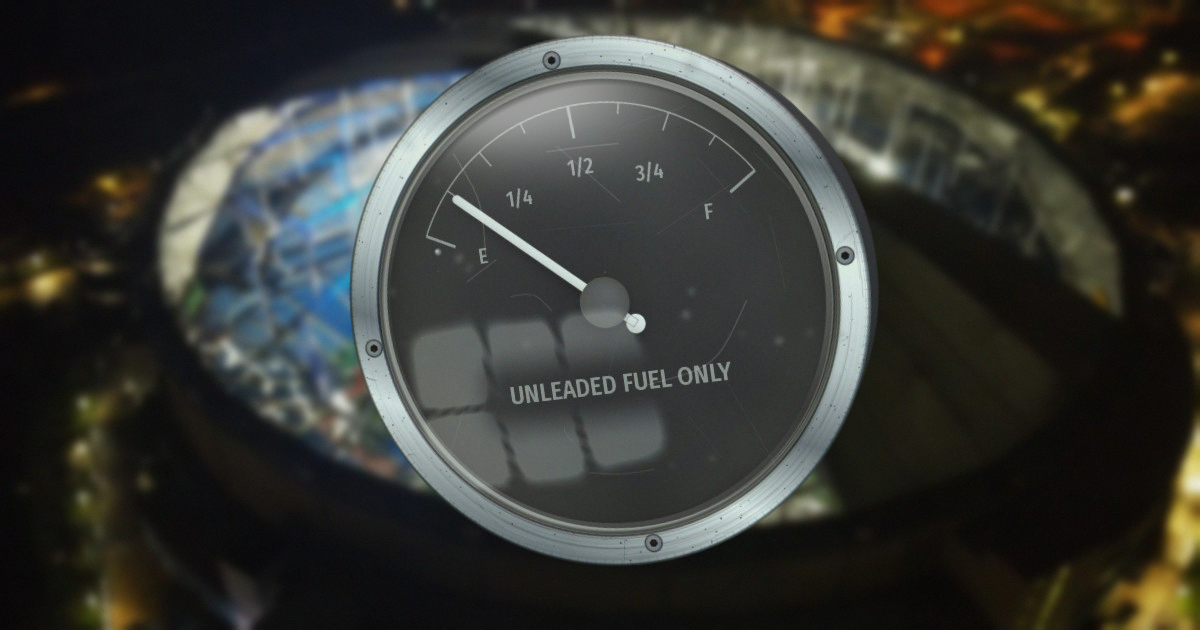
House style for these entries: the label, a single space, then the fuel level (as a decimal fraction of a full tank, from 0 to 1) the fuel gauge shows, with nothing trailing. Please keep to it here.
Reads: 0.125
